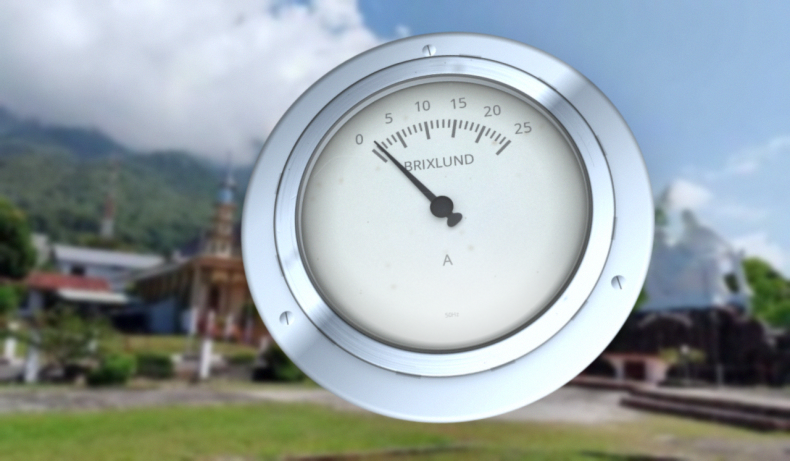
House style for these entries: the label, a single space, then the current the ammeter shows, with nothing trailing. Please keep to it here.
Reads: 1 A
